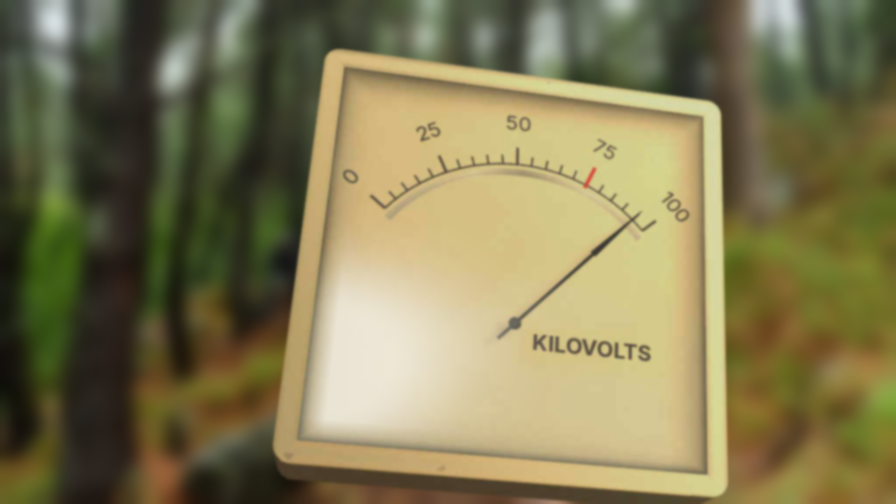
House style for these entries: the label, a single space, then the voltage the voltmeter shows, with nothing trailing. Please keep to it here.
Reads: 95 kV
